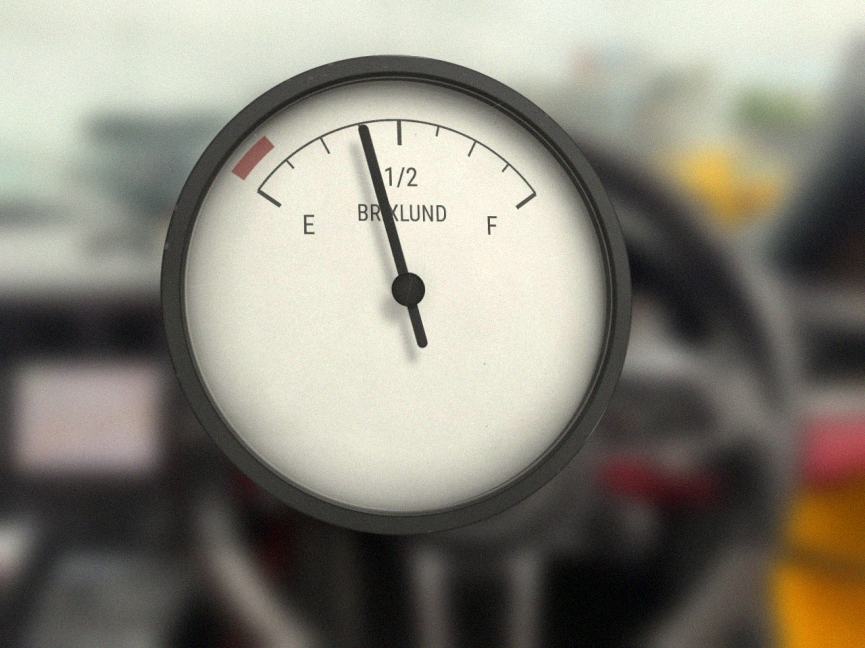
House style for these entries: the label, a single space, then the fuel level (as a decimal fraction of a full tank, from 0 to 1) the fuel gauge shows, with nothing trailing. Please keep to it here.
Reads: 0.375
